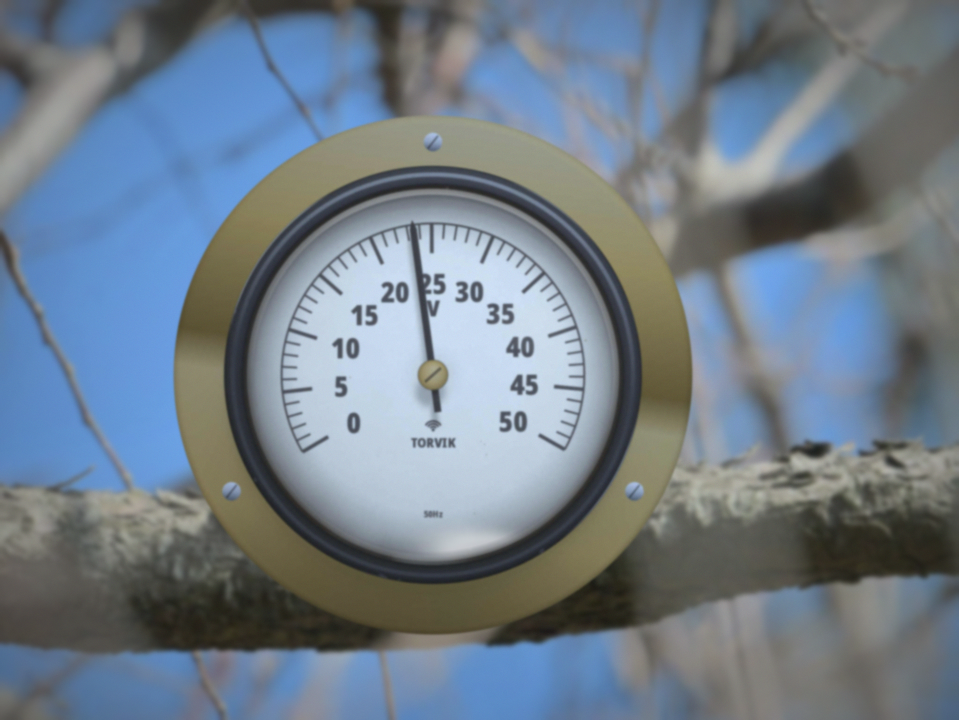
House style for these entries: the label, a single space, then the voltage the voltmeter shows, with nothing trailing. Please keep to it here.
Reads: 23.5 V
